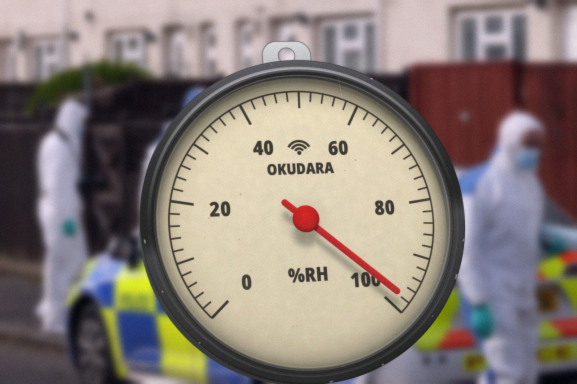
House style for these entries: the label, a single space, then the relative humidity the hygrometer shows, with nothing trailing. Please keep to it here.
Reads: 98 %
